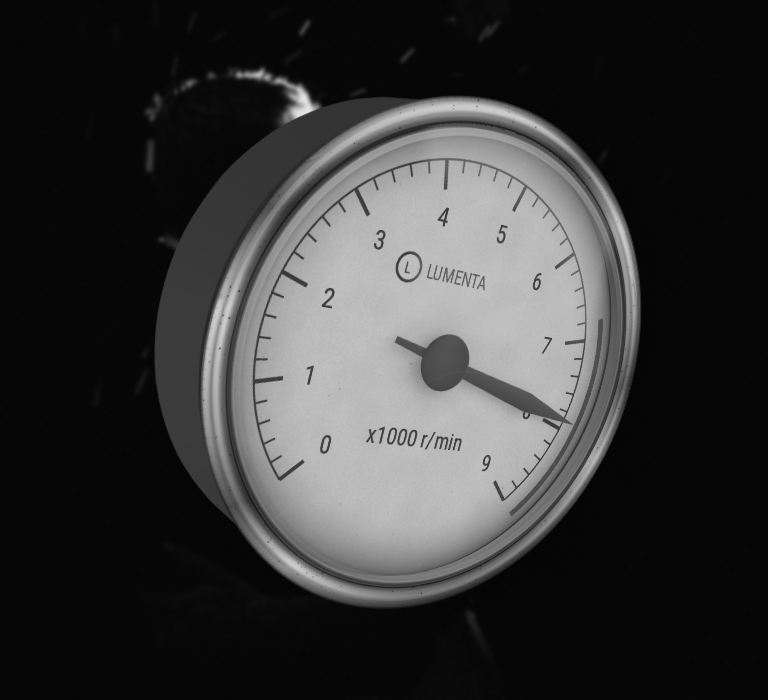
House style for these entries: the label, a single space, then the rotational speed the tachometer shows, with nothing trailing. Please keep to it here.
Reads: 7900 rpm
